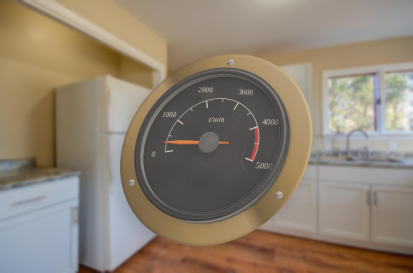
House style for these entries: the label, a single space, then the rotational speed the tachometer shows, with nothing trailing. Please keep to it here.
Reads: 250 rpm
